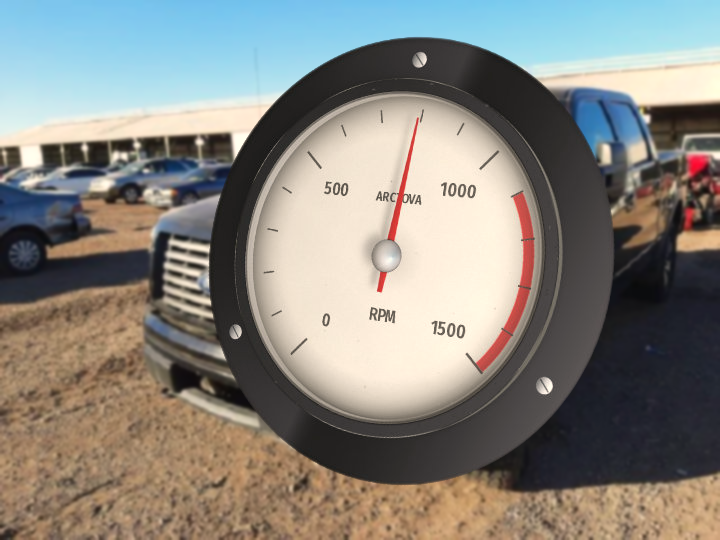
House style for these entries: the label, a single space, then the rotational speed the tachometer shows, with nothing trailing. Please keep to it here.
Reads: 800 rpm
